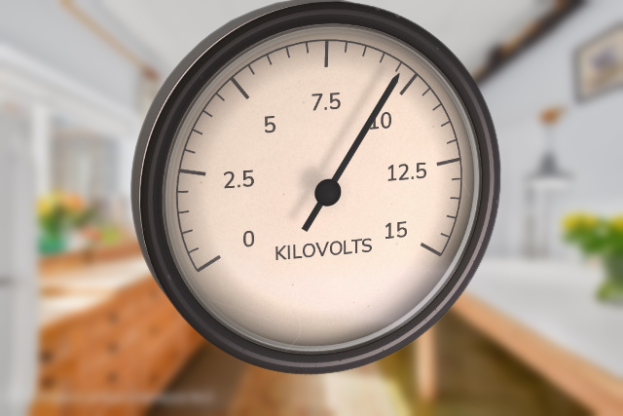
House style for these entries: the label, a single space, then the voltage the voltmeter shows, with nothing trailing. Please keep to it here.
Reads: 9.5 kV
